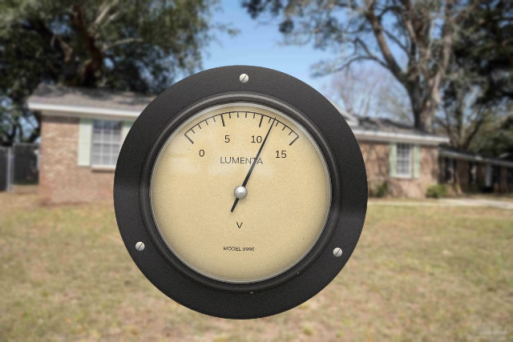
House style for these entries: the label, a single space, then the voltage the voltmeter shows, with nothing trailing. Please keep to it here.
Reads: 11.5 V
